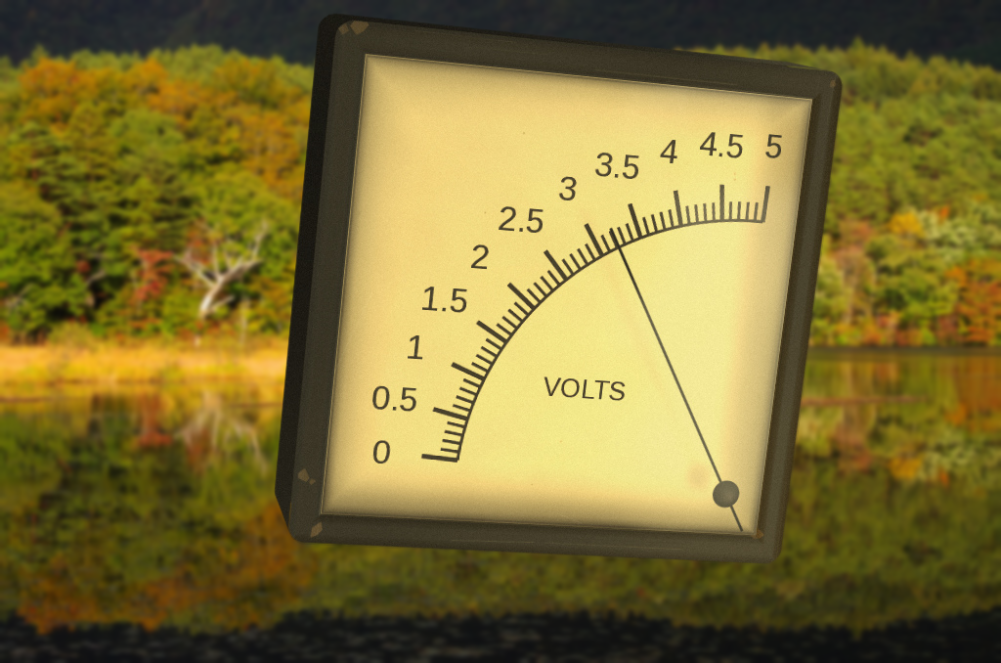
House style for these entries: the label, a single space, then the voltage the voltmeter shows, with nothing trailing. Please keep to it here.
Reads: 3.2 V
